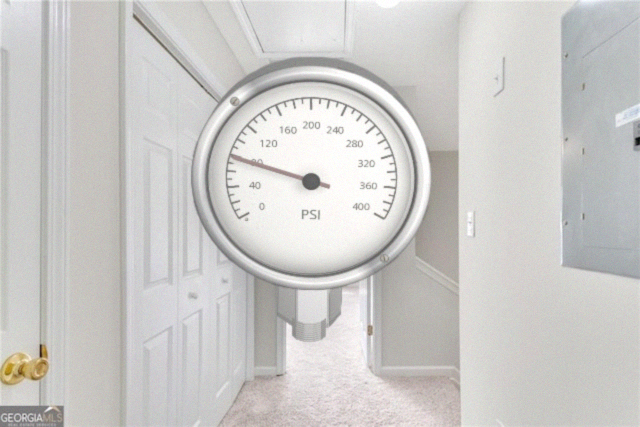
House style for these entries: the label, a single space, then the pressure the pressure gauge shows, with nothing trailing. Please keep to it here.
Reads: 80 psi
